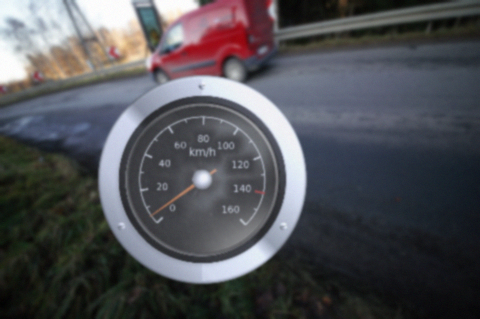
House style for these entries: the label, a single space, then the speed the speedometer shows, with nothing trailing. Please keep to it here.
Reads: 5 km/h
